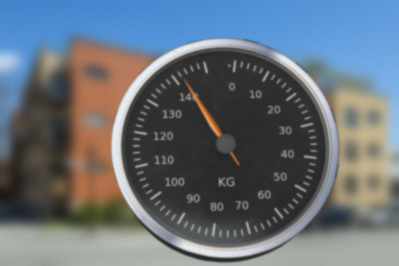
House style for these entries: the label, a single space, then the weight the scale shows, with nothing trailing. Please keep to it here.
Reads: 142 kg
